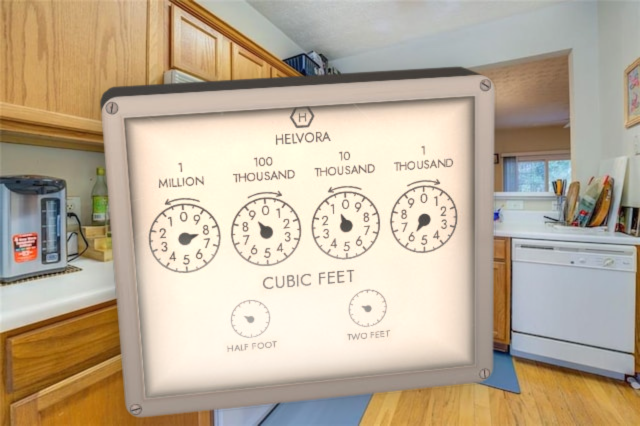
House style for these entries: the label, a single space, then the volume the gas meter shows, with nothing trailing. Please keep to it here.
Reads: 790600 ft³
